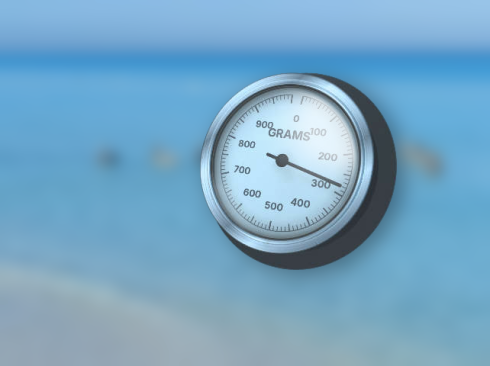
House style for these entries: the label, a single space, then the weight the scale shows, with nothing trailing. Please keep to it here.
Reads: 280 g
